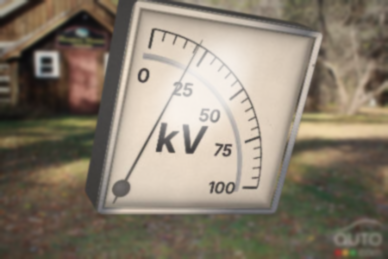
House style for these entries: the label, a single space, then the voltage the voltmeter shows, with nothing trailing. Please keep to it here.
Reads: 20 kV
